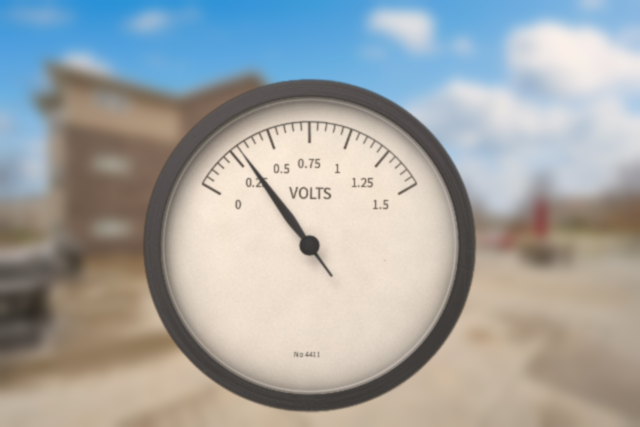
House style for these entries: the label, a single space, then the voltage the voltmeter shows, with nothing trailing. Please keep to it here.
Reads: 0.3 V
